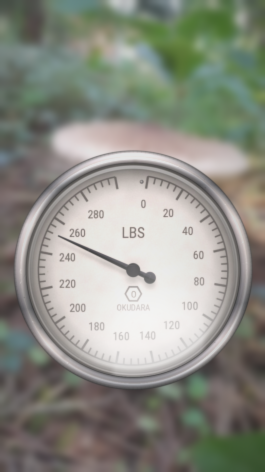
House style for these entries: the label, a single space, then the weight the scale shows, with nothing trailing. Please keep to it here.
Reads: 252 lb
